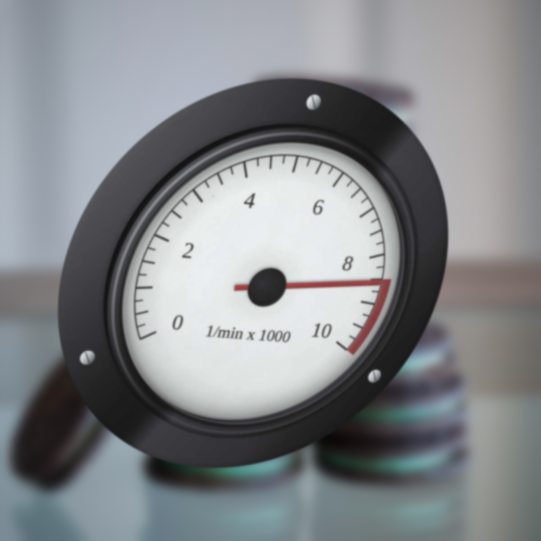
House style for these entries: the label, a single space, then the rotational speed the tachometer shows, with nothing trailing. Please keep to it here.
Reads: 8500 rpm
